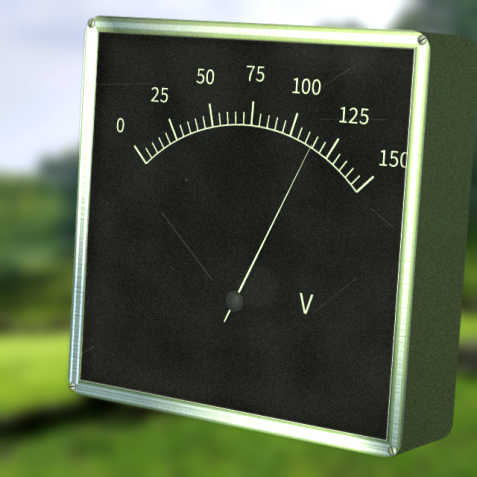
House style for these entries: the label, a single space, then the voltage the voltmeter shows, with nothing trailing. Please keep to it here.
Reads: 115 V
